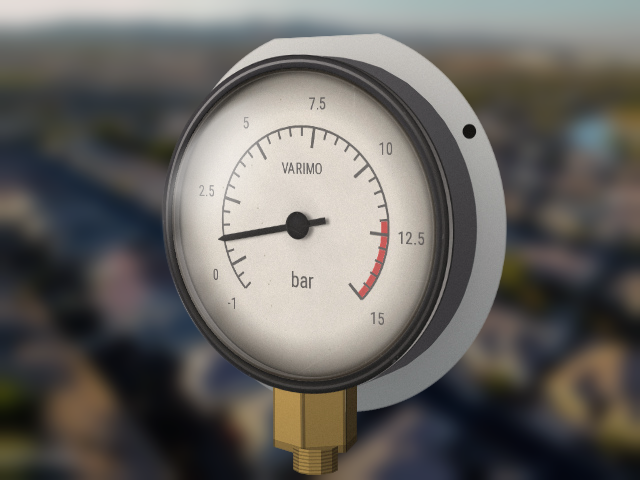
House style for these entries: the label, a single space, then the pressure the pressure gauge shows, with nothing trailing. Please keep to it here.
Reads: 1 bar
